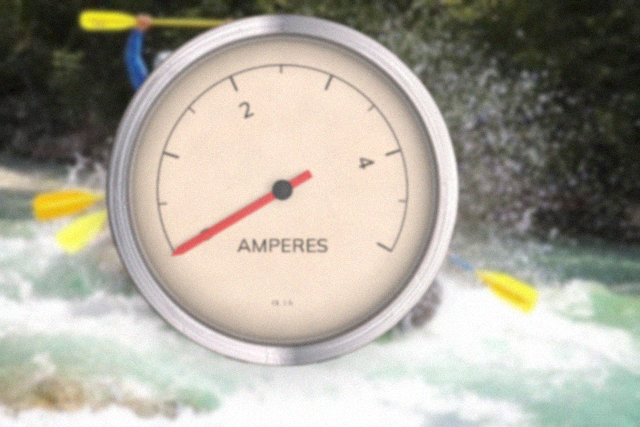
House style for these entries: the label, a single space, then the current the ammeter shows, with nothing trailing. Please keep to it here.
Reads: 0 A
